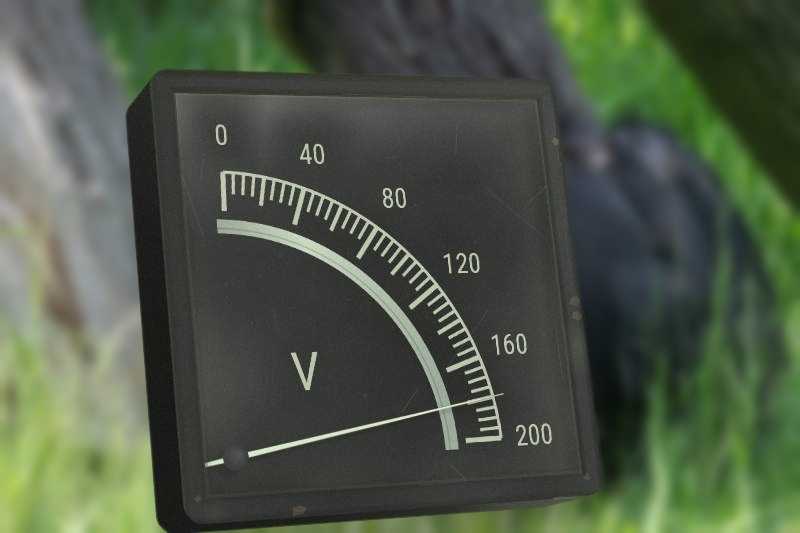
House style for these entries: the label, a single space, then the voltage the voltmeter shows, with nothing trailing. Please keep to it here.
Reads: 180 V
